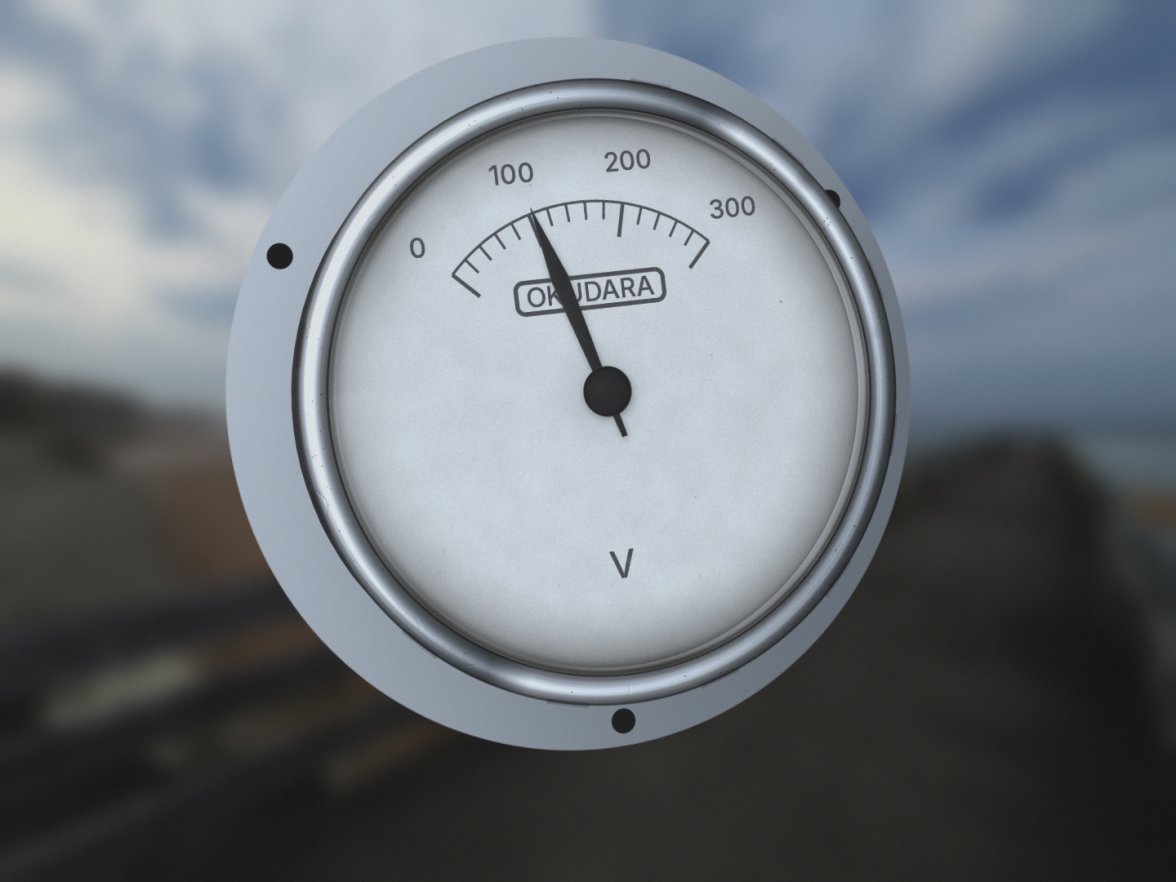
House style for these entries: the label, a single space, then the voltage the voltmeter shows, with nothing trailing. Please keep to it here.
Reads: 100 V
